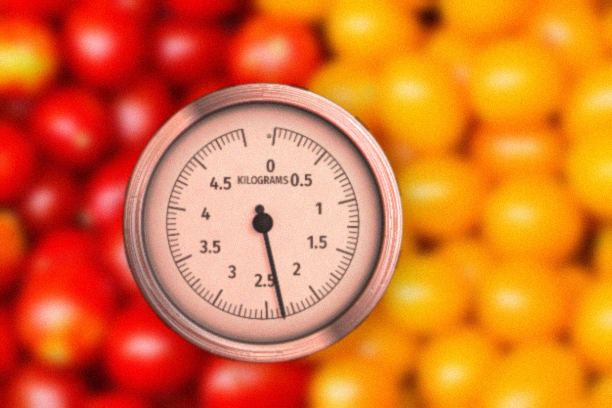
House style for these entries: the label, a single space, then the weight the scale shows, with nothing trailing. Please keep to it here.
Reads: 2.35 kg
